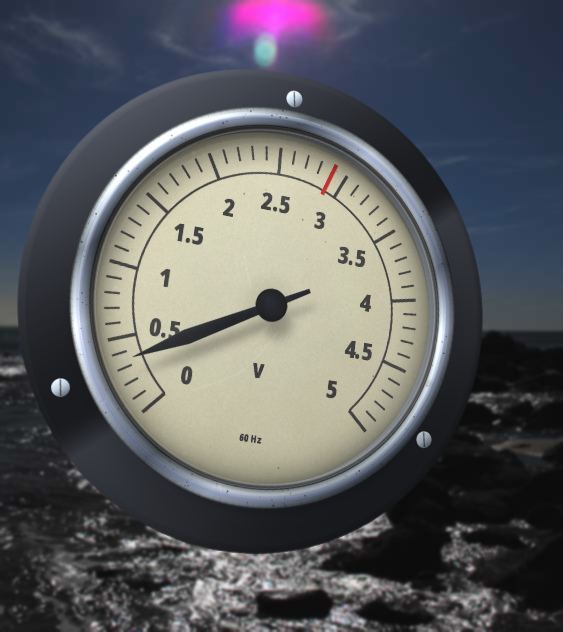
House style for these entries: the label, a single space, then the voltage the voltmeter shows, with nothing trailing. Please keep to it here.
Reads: 0.35 V
